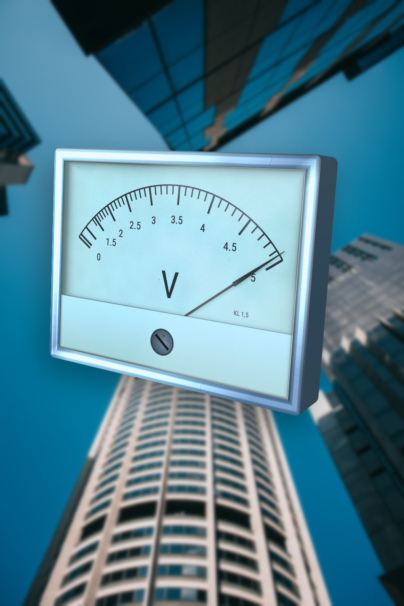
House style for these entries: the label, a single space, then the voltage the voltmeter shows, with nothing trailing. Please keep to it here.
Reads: 4.95 V
